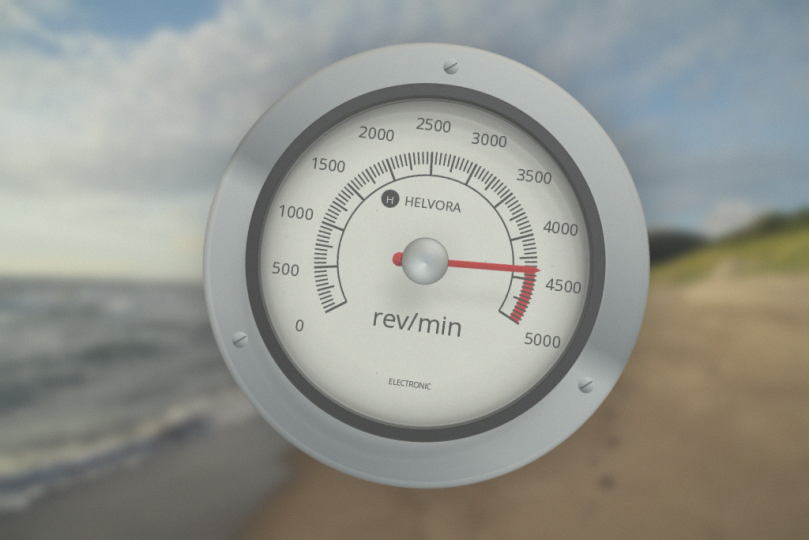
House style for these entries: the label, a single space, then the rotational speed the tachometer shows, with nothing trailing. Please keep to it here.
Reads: 4400 rpm
